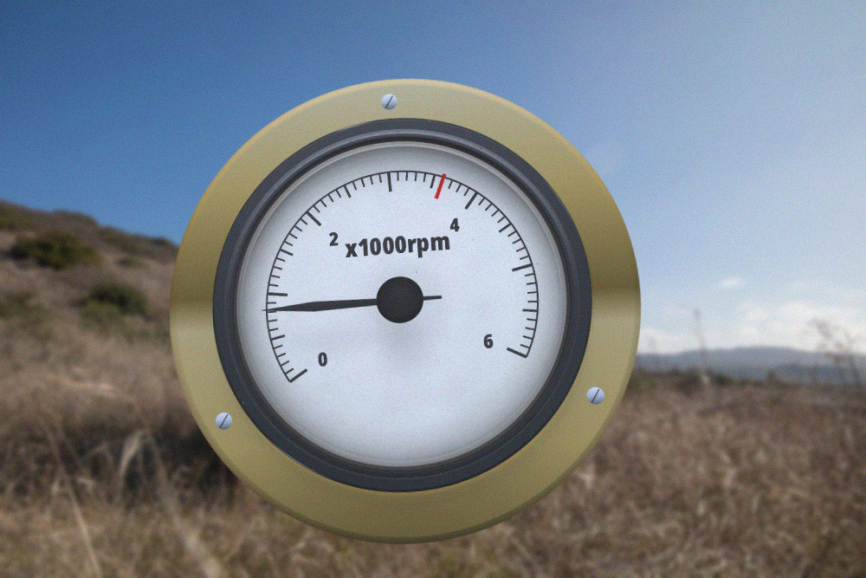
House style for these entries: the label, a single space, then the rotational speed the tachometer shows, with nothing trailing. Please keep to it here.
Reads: 800 rpm
